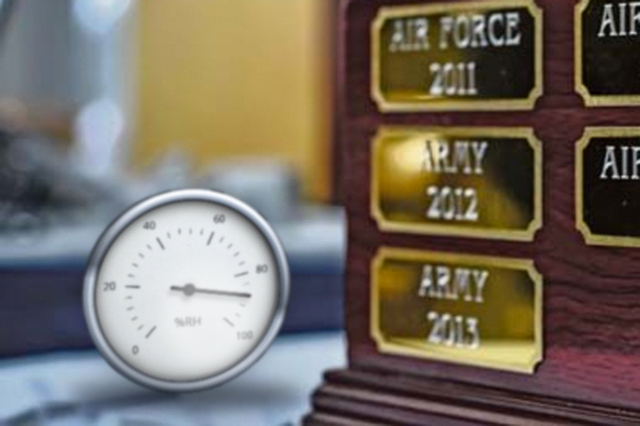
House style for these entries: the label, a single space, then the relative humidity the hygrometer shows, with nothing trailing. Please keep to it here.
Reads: 88 %
